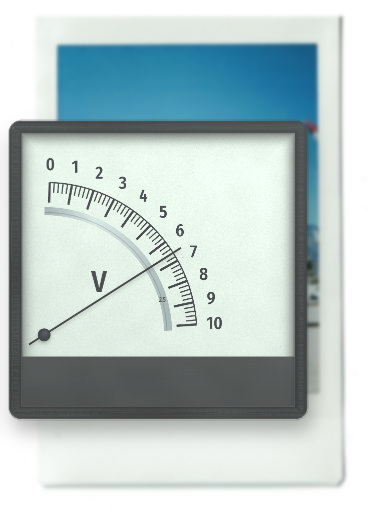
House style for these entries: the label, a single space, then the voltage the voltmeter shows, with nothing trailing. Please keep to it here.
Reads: 6.6 V
